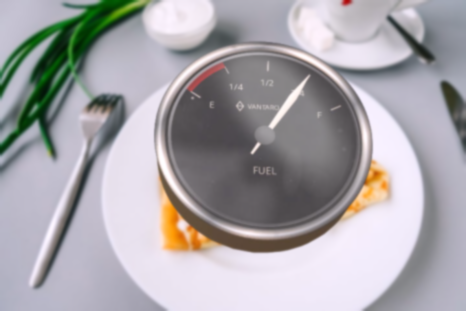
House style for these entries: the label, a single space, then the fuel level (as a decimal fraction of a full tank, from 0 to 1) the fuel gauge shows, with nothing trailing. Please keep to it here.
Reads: 0.75
